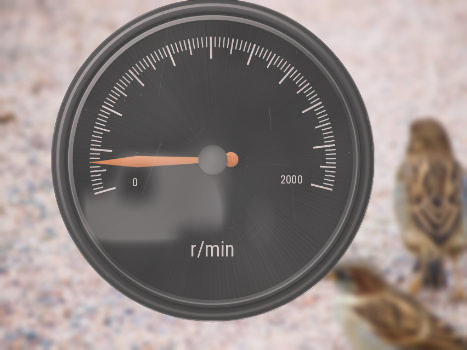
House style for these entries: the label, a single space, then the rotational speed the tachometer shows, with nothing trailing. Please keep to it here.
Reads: 140 rpm
